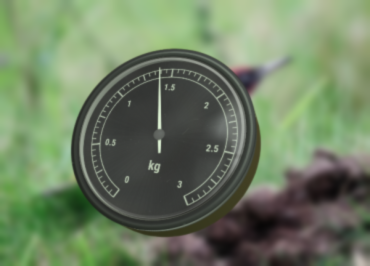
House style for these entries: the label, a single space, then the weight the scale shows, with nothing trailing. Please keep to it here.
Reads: 1.4 kg
